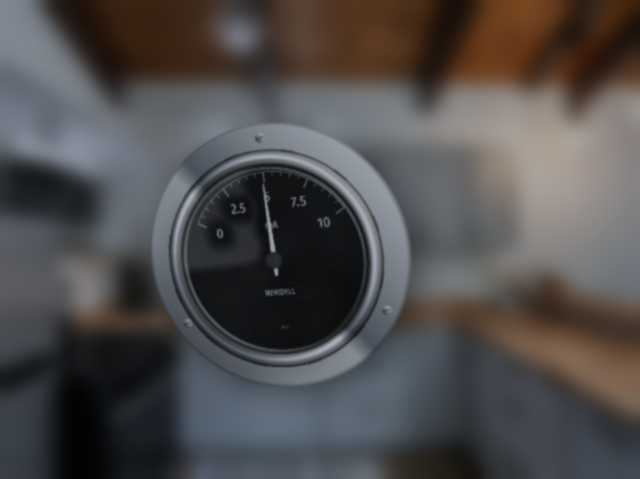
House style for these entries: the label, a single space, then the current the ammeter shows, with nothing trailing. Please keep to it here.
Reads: 5 mA
